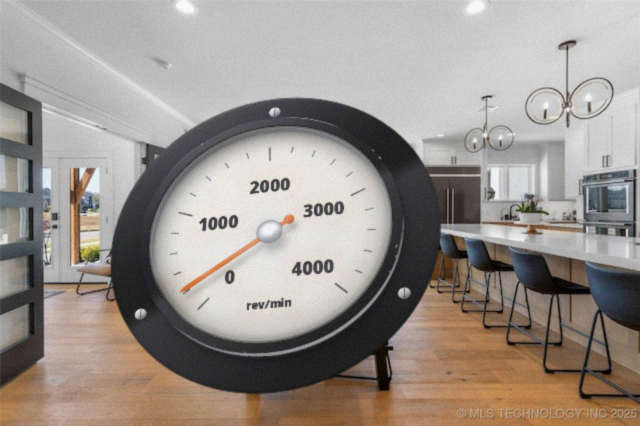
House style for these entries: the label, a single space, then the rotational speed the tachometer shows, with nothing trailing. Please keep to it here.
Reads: 200 rpm
